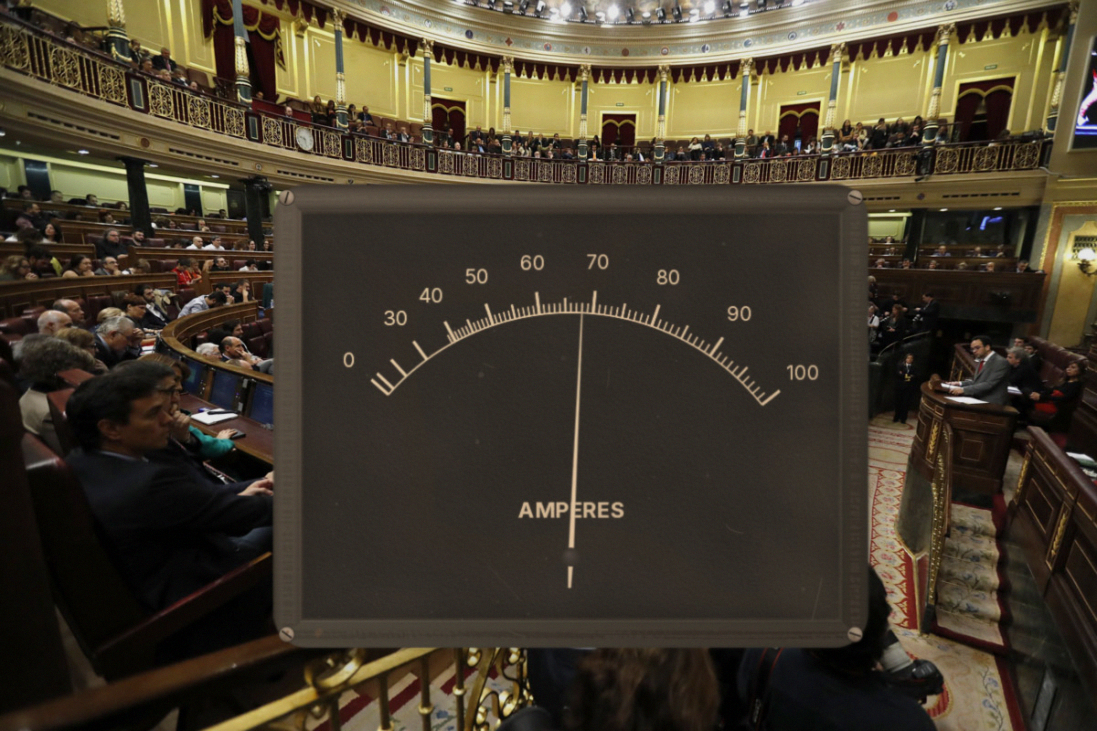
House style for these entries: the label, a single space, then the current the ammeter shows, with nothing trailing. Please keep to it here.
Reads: 68 A
